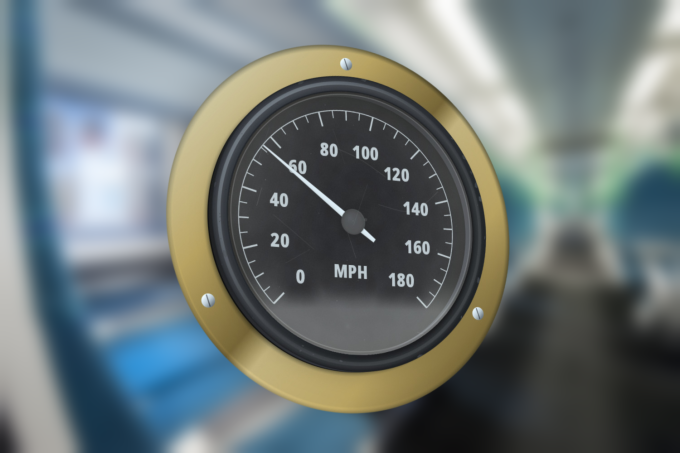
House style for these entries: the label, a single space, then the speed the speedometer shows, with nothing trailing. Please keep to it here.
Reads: 55 mph
